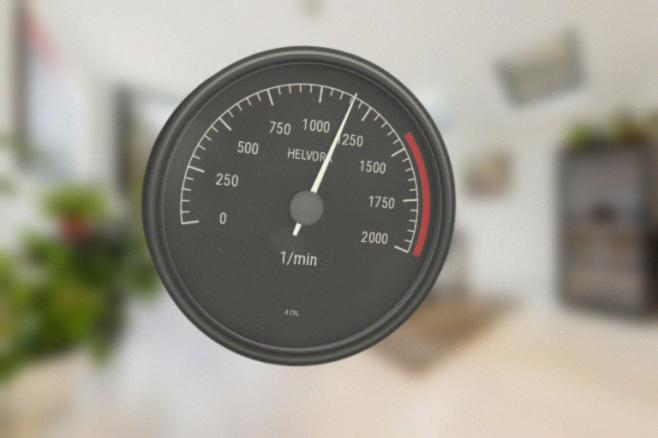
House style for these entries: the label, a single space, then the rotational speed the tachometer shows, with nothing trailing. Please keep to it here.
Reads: 1150 rpm
